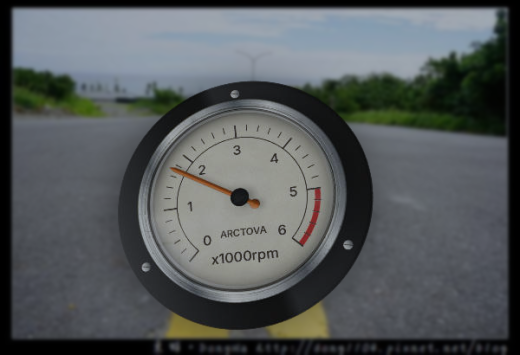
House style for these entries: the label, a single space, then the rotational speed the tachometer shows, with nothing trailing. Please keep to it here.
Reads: 1700 rpm
